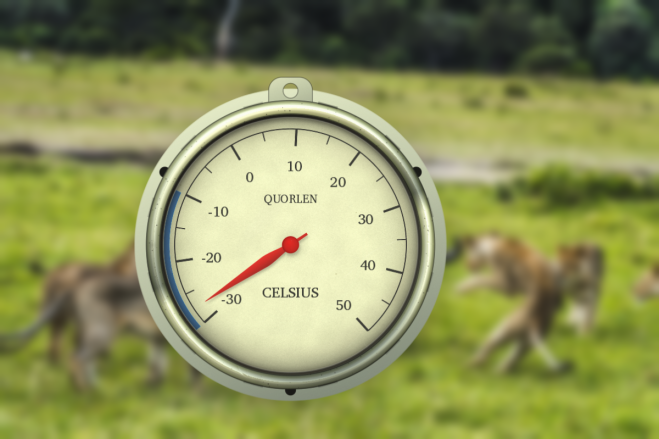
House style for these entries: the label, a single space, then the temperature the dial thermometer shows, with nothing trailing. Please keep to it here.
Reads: -27.5 °C
